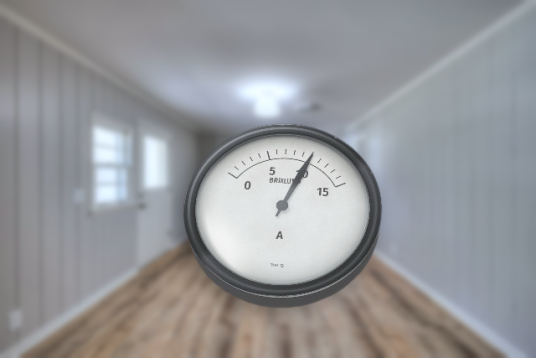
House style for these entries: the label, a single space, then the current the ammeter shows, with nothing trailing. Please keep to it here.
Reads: 10 A
